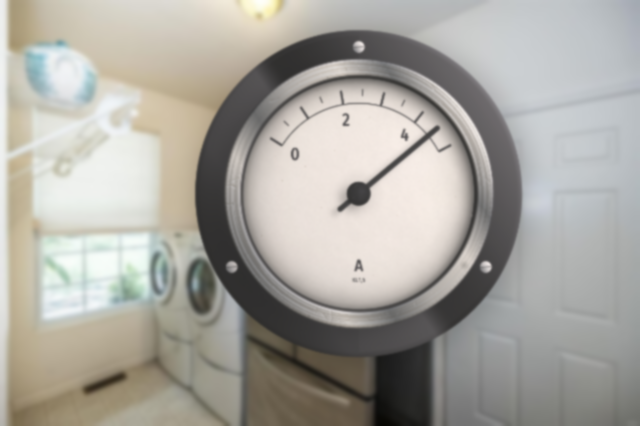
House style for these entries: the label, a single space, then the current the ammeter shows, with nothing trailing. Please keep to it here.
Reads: 4.5 A
